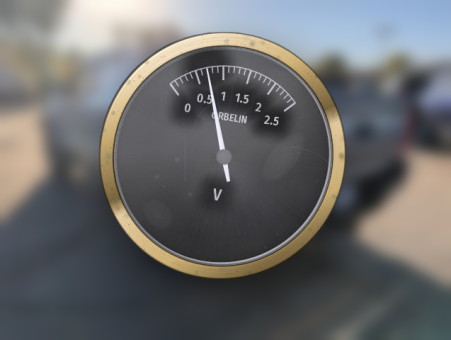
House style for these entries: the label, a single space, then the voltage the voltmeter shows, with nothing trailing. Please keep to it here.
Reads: 0.7 V
